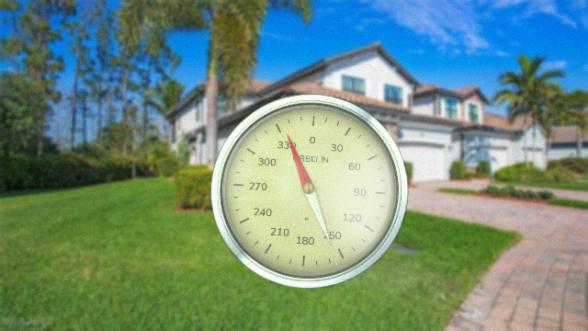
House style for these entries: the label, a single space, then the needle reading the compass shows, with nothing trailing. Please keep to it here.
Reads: 335 °
